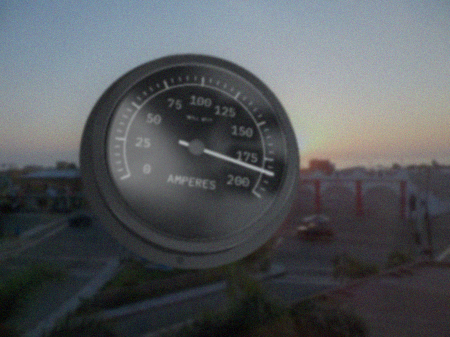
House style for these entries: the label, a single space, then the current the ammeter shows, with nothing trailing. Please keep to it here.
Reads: 185 A
